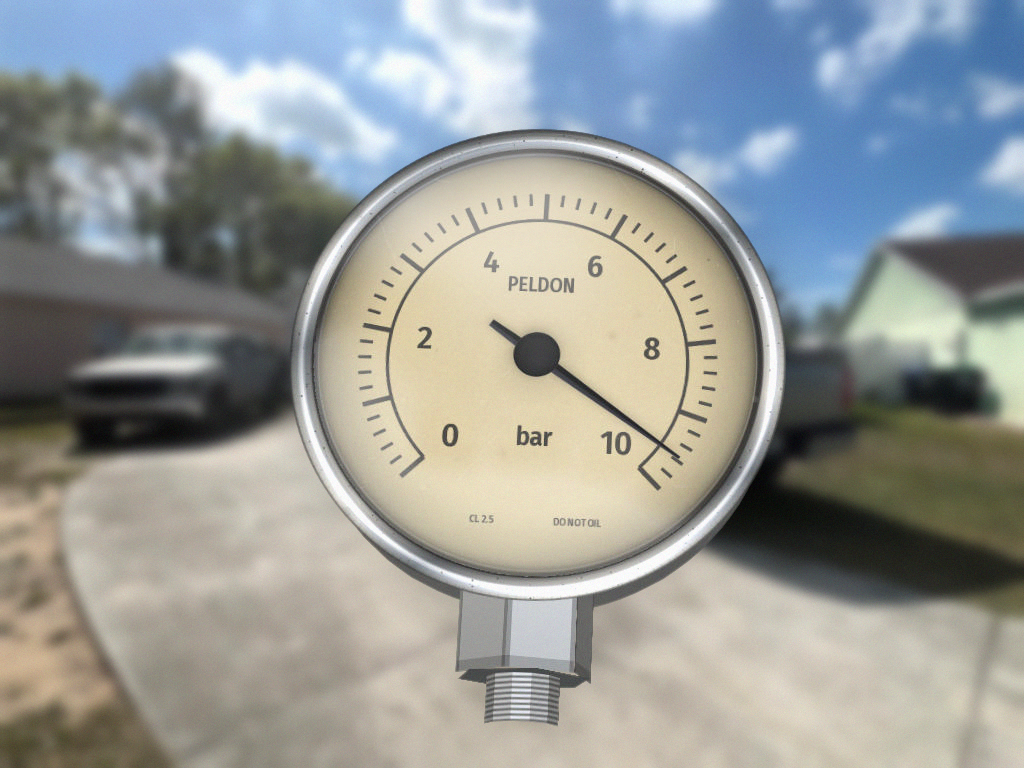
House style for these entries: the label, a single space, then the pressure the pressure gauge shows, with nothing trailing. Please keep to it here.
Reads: 9.6 bar
